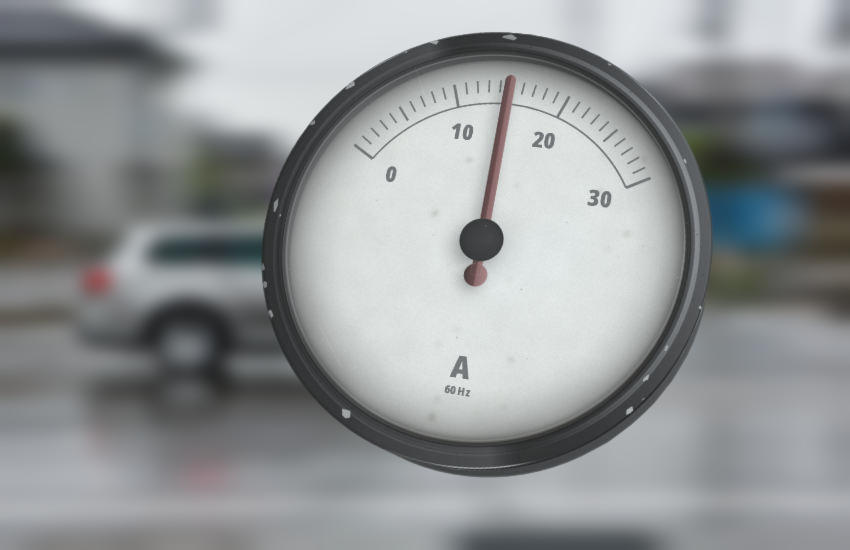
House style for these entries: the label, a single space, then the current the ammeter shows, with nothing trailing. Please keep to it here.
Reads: 15 A
